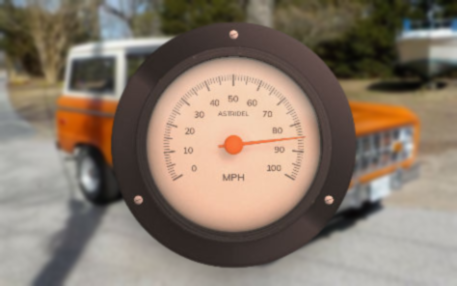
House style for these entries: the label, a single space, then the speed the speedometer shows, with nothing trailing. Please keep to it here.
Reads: 85 mph
